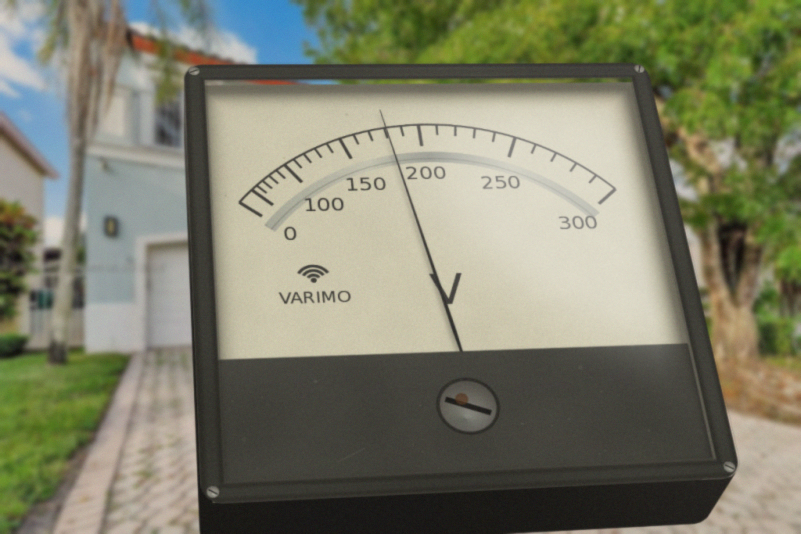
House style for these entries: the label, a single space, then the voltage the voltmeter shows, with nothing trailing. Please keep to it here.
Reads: 180 V
